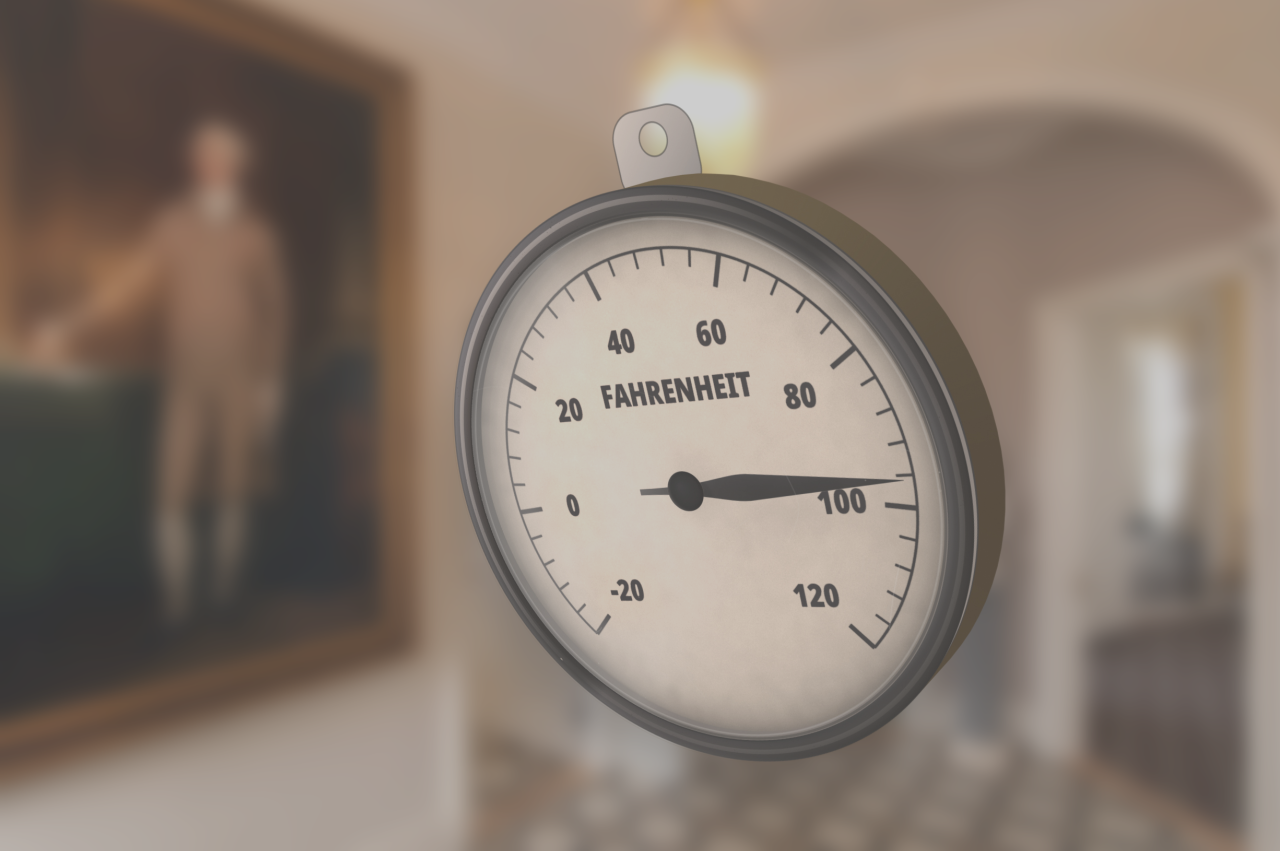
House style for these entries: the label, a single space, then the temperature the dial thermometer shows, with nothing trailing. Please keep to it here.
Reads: 96 °F
